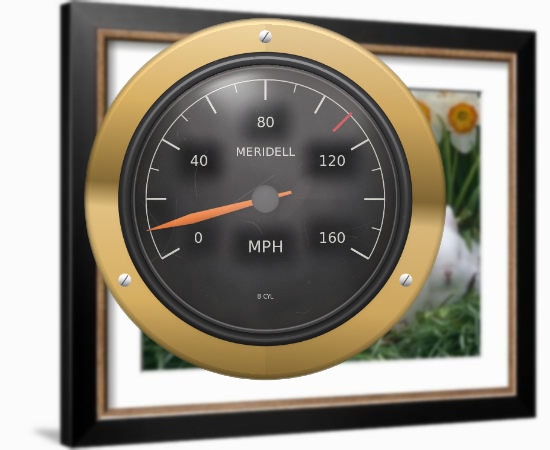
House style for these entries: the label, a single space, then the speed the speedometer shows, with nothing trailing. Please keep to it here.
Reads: 10 mph
